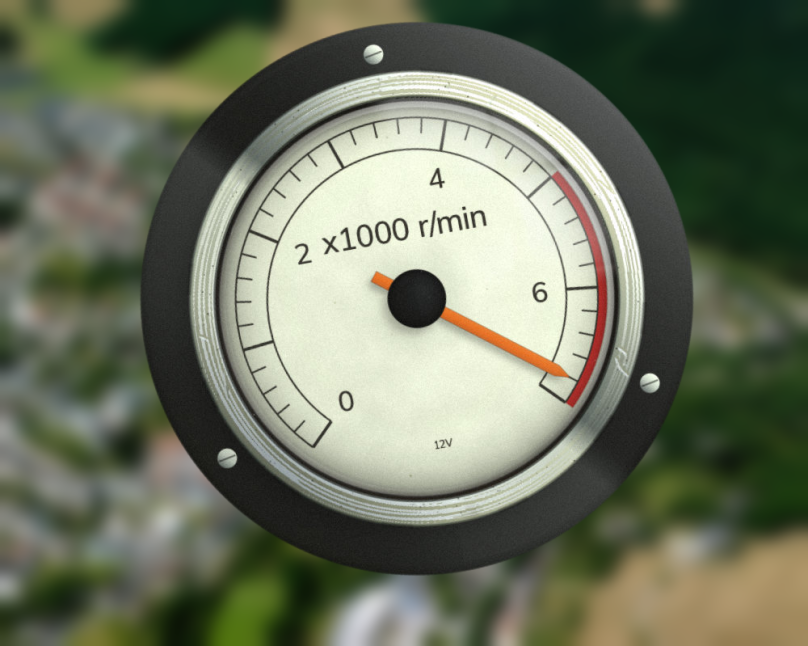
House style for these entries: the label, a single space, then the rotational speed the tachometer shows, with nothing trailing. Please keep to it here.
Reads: 6800 rpm
